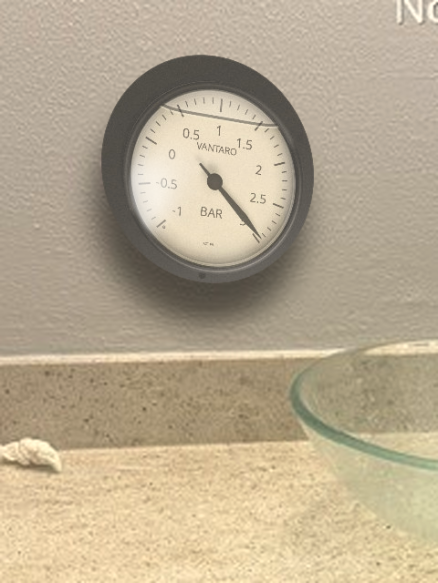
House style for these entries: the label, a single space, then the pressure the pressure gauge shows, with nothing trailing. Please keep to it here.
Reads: 2.95 bar
